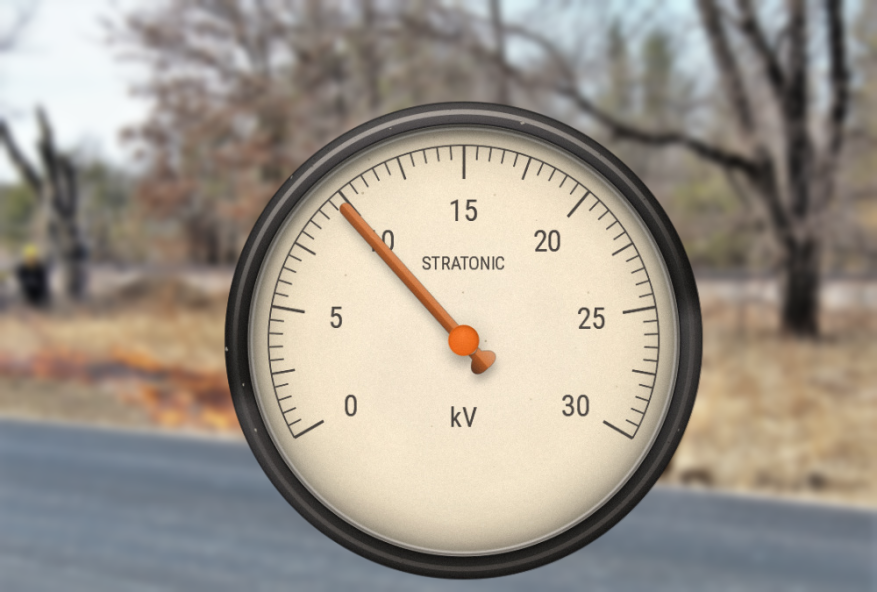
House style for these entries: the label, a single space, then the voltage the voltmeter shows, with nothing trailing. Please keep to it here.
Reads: 9.75 kV
